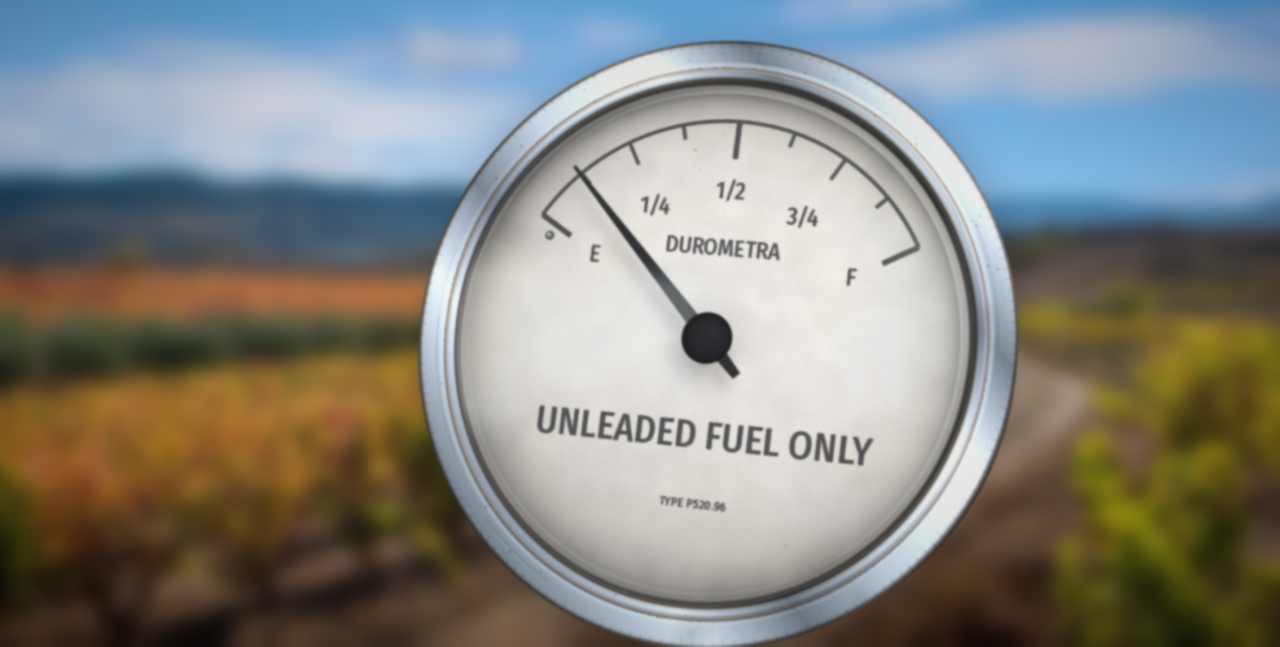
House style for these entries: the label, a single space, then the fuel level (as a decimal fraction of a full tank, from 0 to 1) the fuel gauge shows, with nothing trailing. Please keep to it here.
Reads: 0.125
